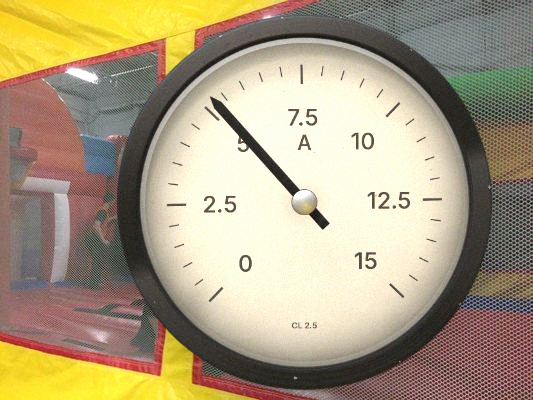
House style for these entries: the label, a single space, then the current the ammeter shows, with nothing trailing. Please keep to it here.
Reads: 5.25 A
